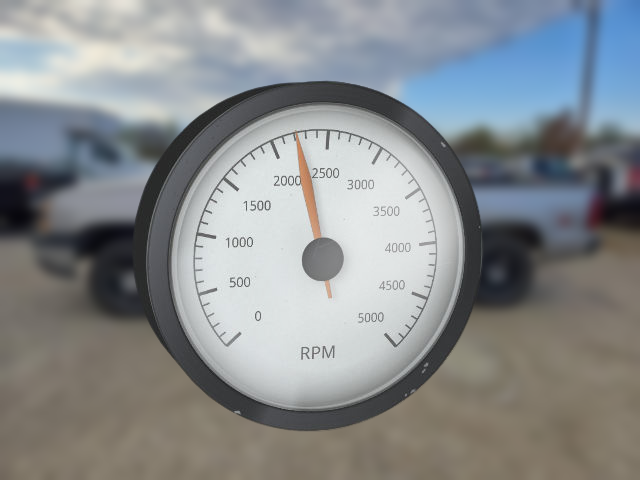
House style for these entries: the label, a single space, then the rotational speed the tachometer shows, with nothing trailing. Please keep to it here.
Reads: 2200 rpm
